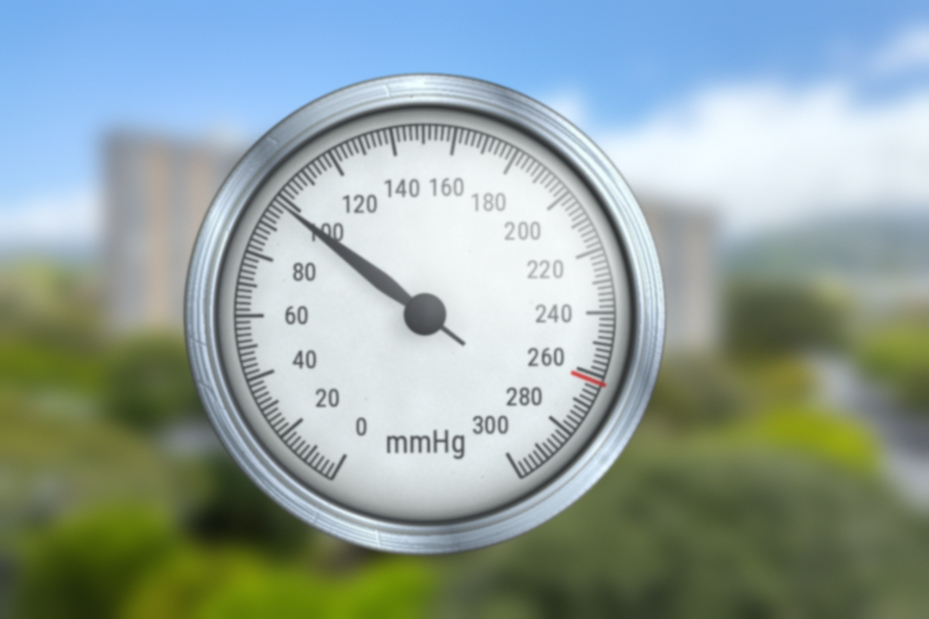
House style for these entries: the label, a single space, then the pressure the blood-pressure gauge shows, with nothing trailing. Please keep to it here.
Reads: 98 mmHg
